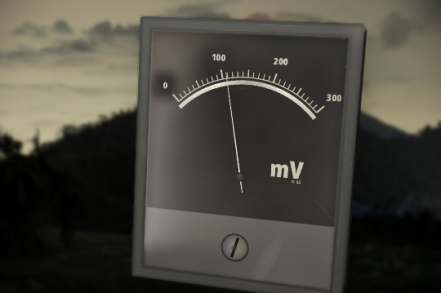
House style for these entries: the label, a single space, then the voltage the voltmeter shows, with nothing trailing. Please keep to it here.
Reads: 110 mV
